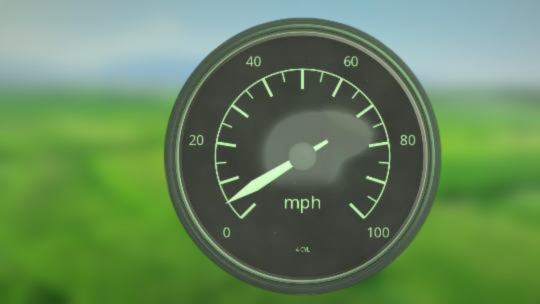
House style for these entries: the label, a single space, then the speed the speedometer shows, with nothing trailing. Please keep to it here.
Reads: 5 mph
